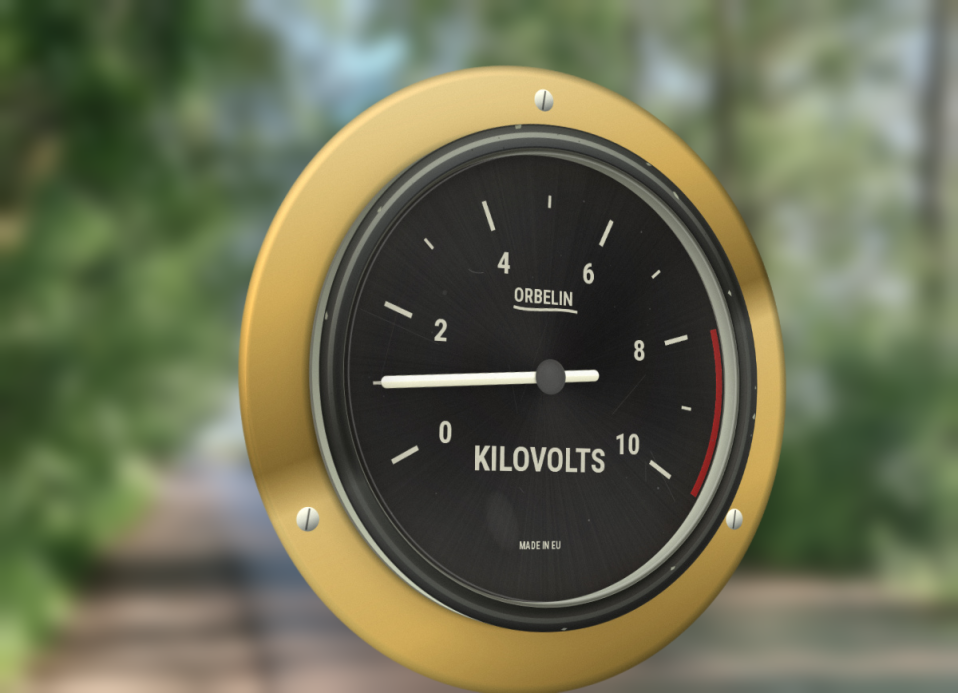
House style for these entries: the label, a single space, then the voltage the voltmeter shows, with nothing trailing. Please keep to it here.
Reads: 1 kV
